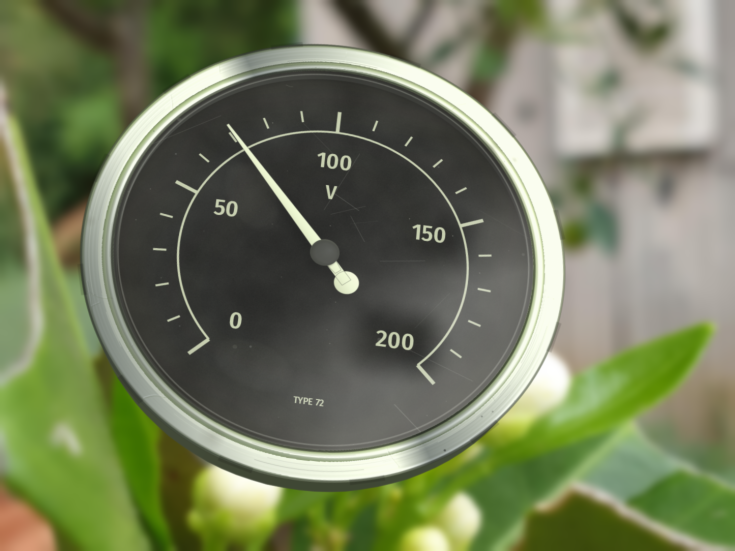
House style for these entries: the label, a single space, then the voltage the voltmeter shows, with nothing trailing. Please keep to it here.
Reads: 70 V
